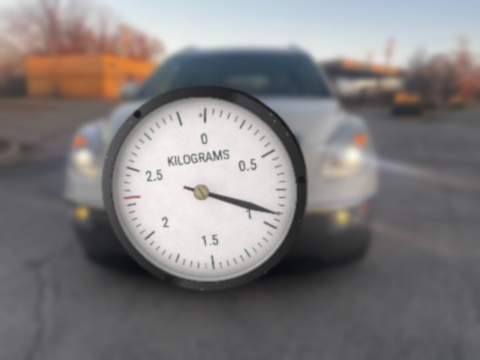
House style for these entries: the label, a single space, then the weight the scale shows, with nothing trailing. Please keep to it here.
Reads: 0.9 kg
